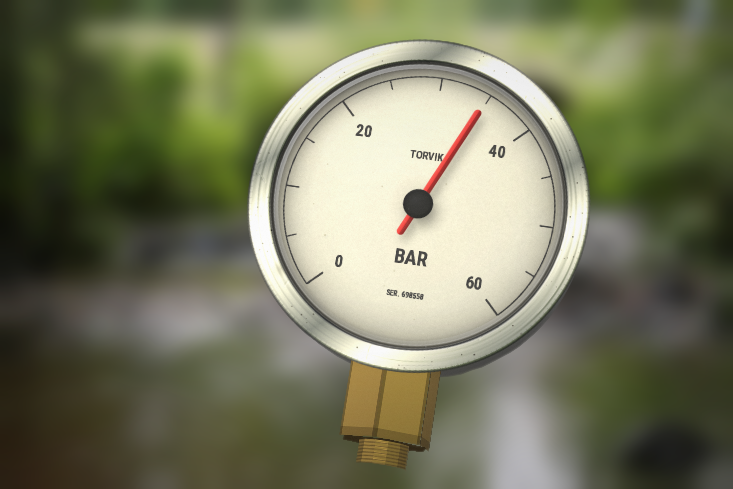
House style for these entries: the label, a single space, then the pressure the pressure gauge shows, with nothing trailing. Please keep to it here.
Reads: 35 bar
